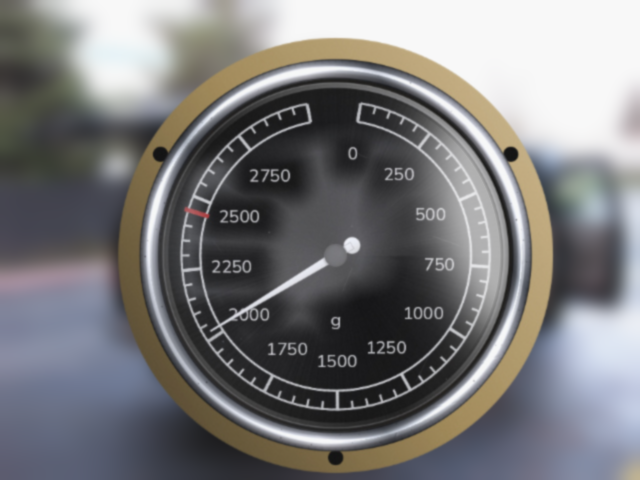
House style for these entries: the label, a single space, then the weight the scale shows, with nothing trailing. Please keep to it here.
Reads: 2025 g
